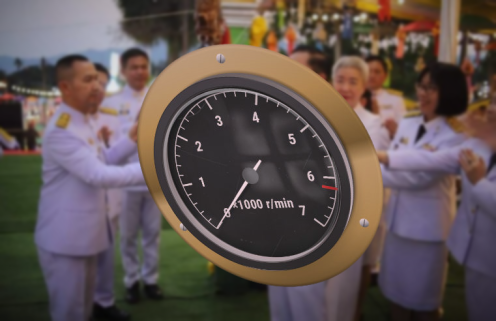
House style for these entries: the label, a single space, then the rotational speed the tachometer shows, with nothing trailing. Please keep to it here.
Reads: 0 rpm
